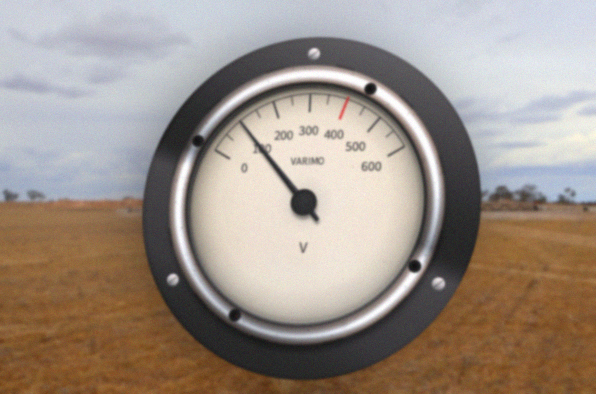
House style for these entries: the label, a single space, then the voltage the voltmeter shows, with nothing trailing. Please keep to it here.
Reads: 100 V
